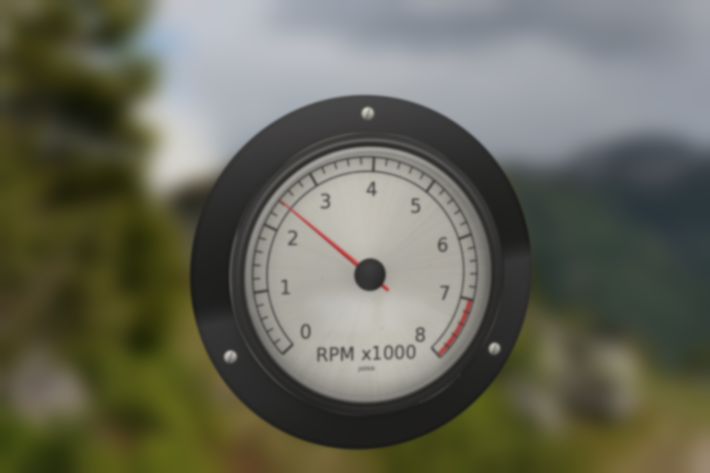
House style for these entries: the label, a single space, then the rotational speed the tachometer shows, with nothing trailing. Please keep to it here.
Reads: 2400 rpm
